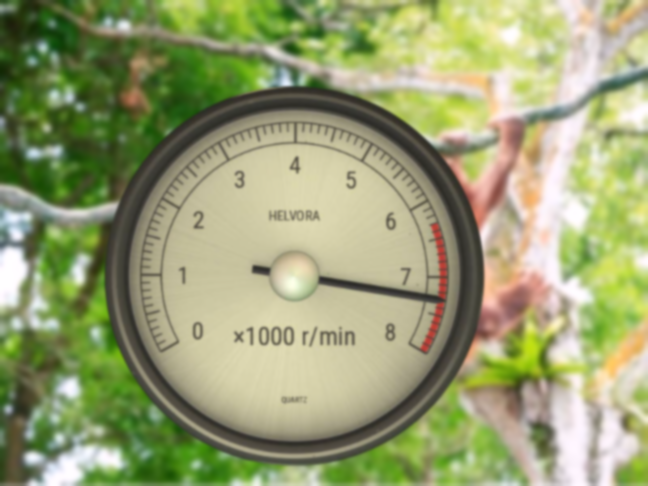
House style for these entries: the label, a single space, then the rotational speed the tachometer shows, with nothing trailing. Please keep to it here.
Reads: 7300 rpm
